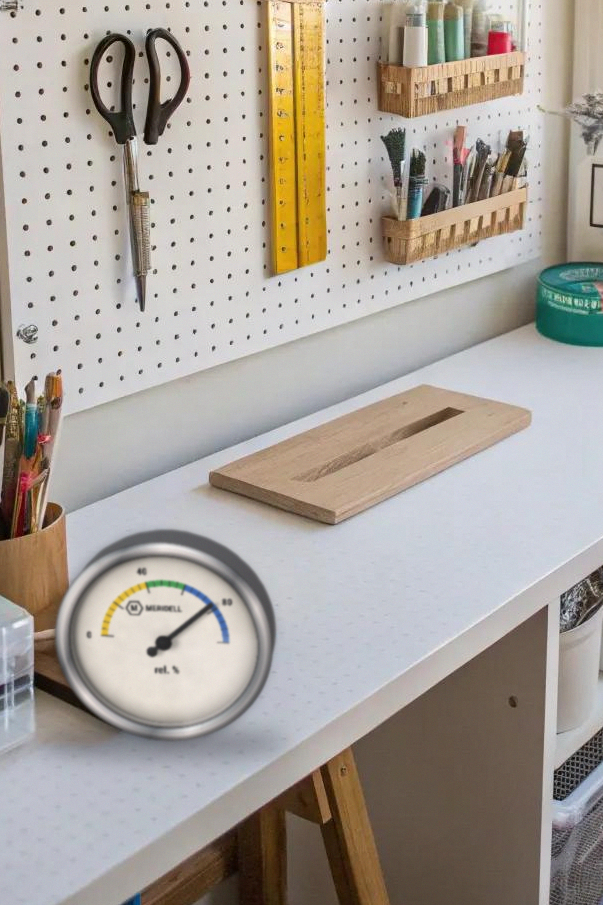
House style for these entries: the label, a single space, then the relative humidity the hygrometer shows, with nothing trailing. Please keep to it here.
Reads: 76 %
